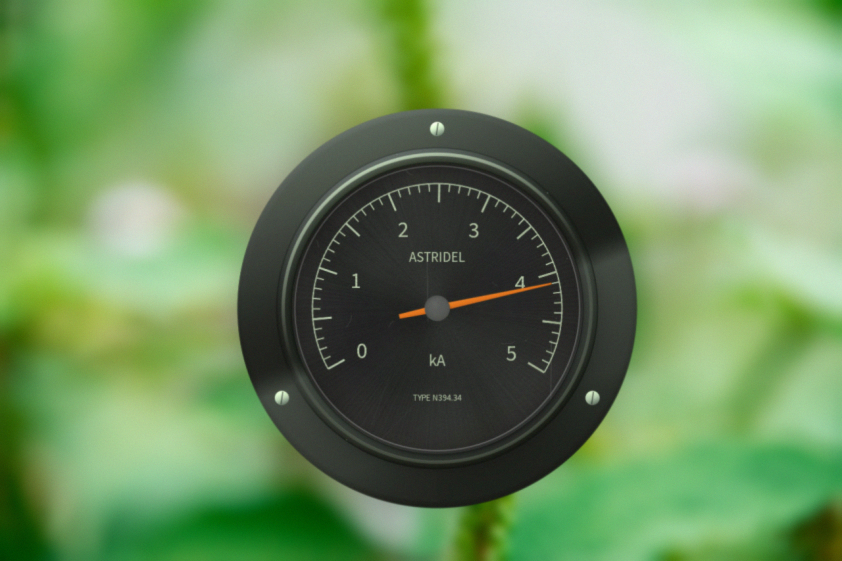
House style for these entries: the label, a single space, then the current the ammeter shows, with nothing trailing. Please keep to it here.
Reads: 4.1 kA
